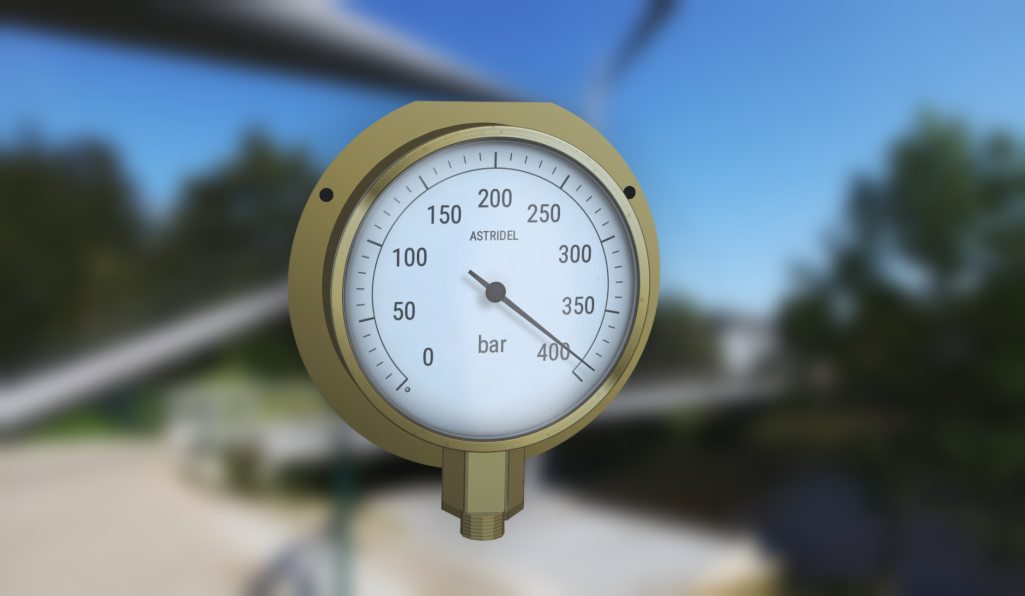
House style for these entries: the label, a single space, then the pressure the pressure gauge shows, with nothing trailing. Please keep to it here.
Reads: 390 bar
